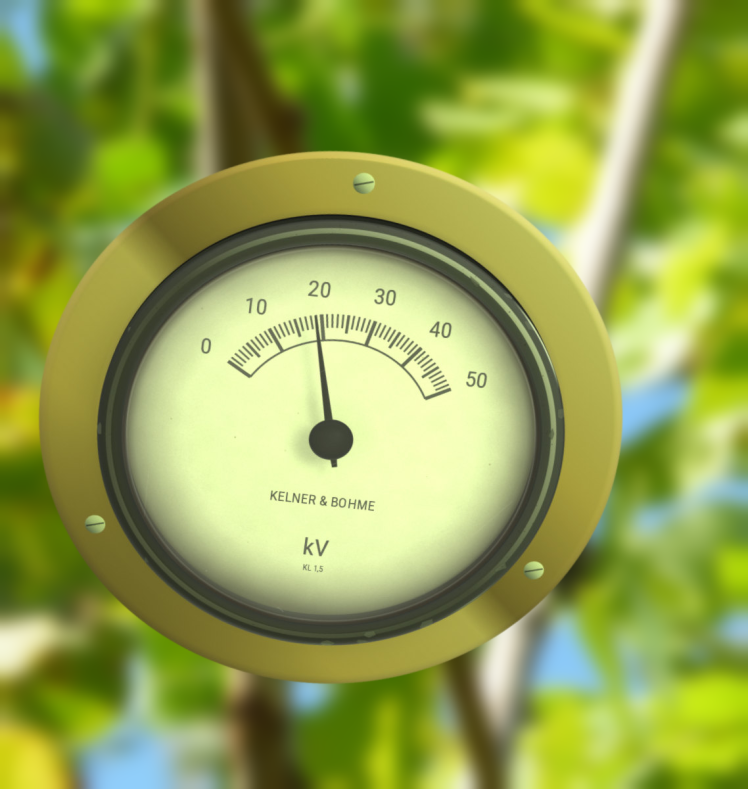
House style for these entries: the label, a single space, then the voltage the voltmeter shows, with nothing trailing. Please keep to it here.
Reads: 19 kV
